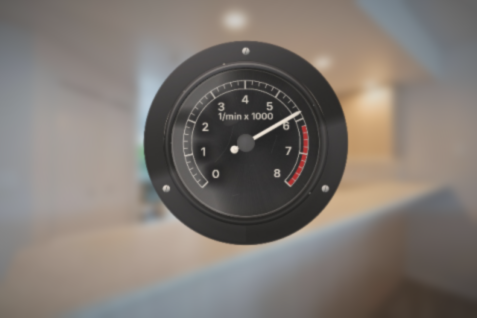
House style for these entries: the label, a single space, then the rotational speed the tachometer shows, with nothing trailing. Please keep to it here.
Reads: 5800 rpm
